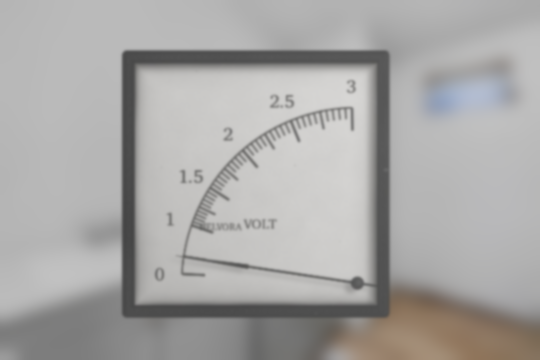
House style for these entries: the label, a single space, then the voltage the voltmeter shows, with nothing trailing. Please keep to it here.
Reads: 0.5 V
